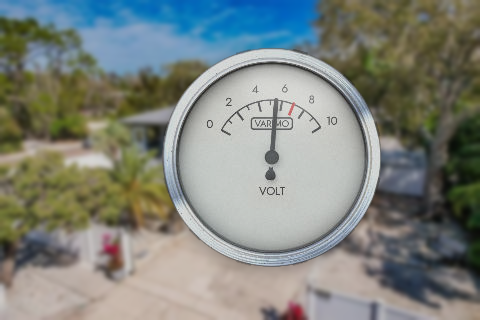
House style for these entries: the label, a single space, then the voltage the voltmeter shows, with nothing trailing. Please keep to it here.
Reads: 5.5 V
